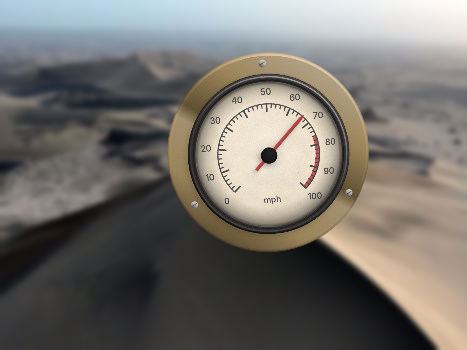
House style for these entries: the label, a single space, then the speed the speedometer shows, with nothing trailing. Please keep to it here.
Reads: 66 mph
